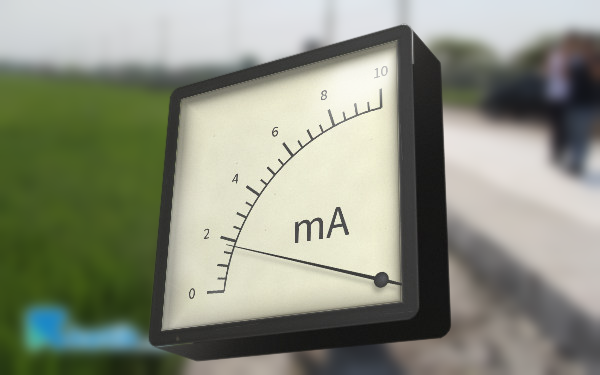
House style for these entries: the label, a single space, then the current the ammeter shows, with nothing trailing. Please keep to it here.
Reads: 1.75 mA
